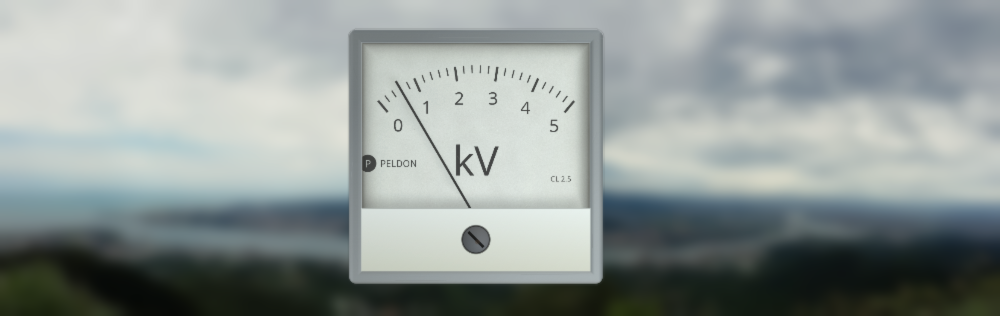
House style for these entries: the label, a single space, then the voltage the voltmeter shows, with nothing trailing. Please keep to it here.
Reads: 0.6 kV
